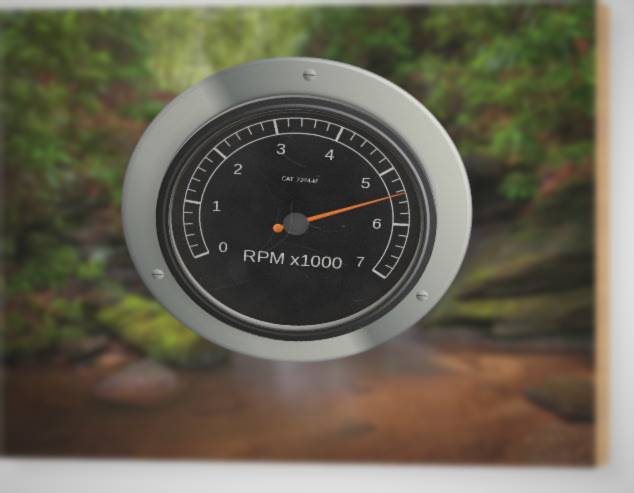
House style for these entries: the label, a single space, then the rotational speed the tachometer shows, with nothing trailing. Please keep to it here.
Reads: 5400 rpm
